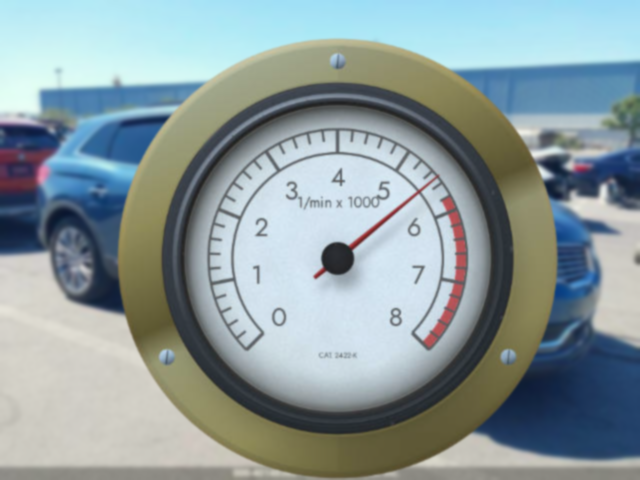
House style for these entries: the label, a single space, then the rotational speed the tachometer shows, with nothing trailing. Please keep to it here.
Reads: 5500 rpm
